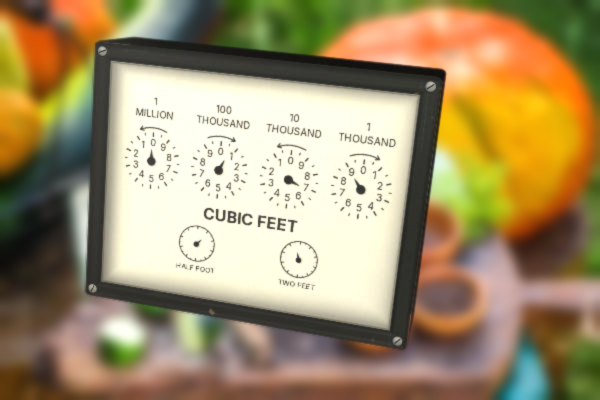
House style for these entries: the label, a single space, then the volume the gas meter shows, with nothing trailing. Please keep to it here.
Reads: 6900 ft³
